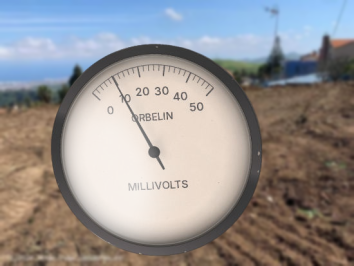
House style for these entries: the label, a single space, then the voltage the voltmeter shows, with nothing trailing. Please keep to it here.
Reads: 10 mV
